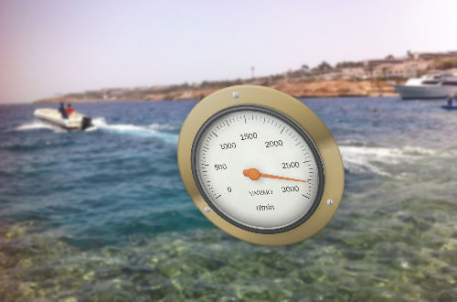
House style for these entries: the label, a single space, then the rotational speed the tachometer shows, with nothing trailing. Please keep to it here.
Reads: 2750 rpm
